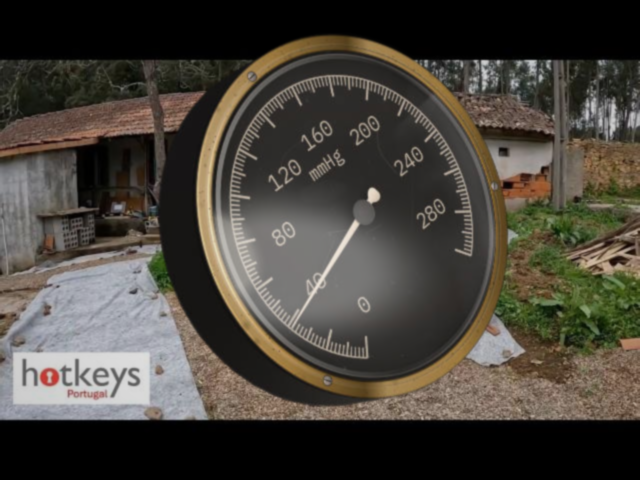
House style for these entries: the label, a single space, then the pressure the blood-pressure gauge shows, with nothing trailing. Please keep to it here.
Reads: 40 mmHg
